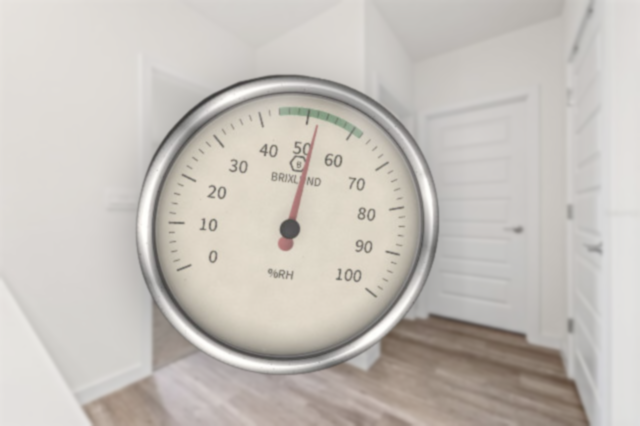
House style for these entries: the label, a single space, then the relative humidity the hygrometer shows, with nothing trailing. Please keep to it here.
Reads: 52 %
